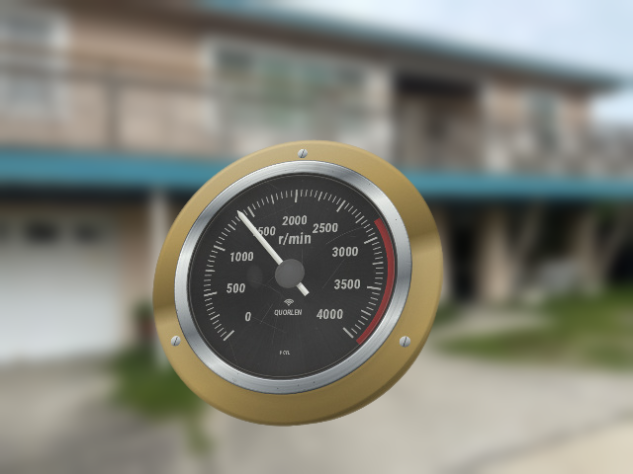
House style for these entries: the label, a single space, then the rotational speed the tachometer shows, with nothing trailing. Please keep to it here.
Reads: 1400 rpm
